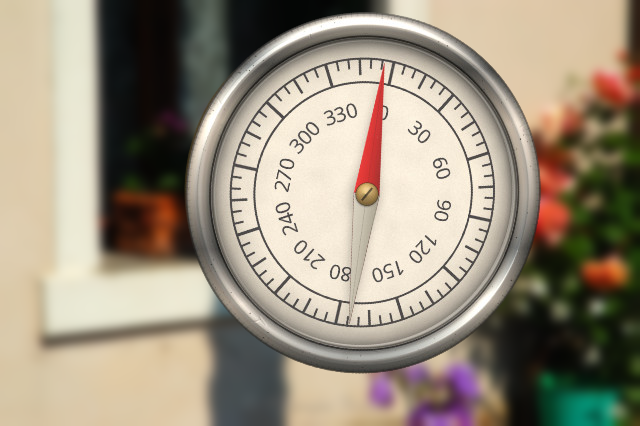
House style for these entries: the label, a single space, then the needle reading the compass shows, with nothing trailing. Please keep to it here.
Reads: 355 °
